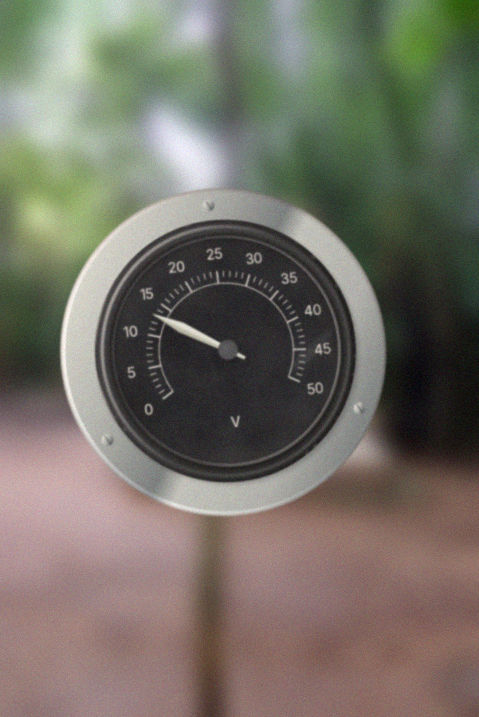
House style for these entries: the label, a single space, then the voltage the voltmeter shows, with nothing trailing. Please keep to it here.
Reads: 13 V
